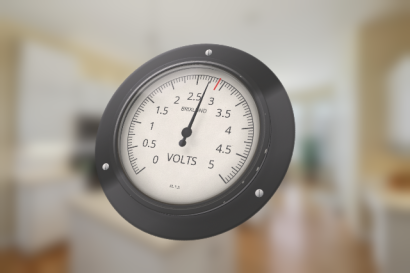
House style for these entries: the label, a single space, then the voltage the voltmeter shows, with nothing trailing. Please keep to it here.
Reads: 2.75 V
